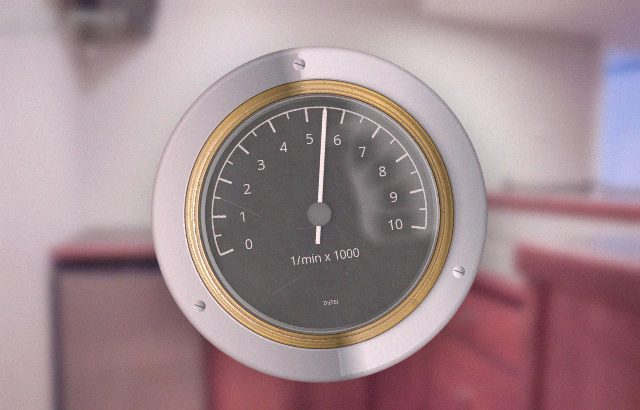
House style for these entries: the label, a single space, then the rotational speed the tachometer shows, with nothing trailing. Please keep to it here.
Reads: 5500 rpm
